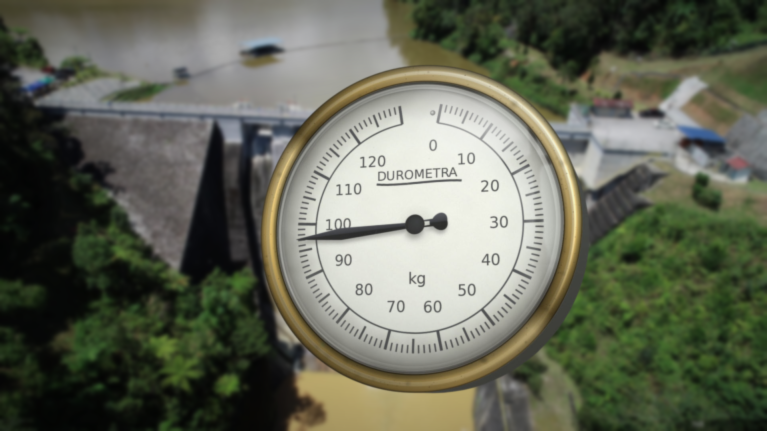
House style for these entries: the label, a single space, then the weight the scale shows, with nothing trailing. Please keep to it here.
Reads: 97 kg
